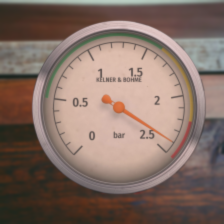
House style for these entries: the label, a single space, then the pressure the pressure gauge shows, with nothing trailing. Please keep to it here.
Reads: 2.4 bar
